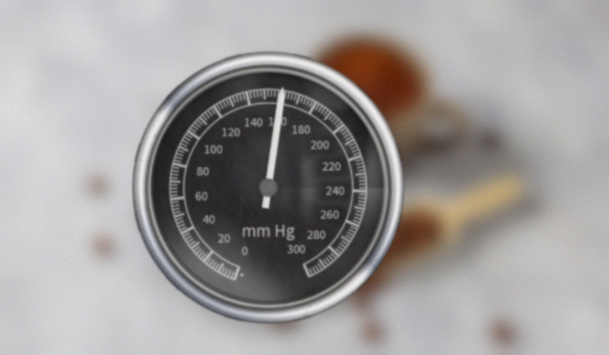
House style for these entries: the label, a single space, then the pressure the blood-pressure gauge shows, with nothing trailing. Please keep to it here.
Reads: 160 mmHg
